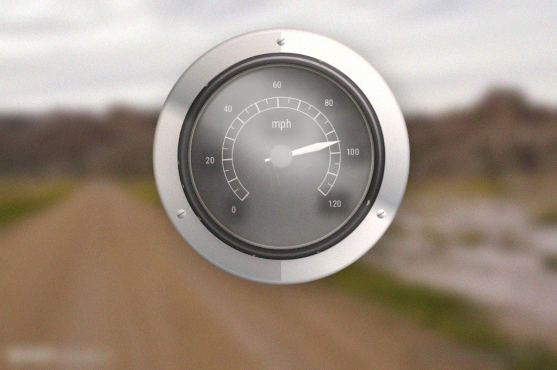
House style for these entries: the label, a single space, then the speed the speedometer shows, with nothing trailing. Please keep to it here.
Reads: 95 mph
